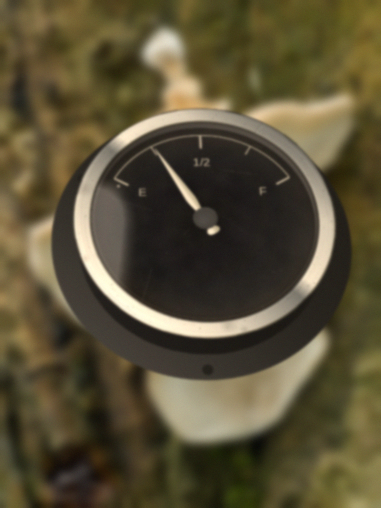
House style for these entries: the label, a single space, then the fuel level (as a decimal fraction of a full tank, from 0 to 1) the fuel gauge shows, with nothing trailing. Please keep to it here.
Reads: 0.25
